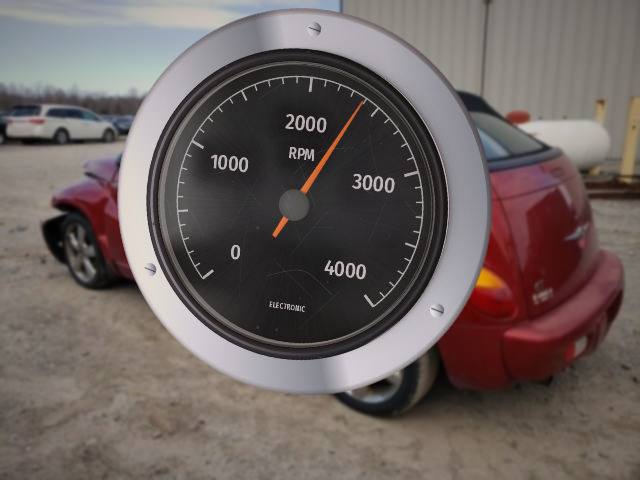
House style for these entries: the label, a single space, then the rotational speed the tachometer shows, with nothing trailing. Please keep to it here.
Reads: 2400 rpm
